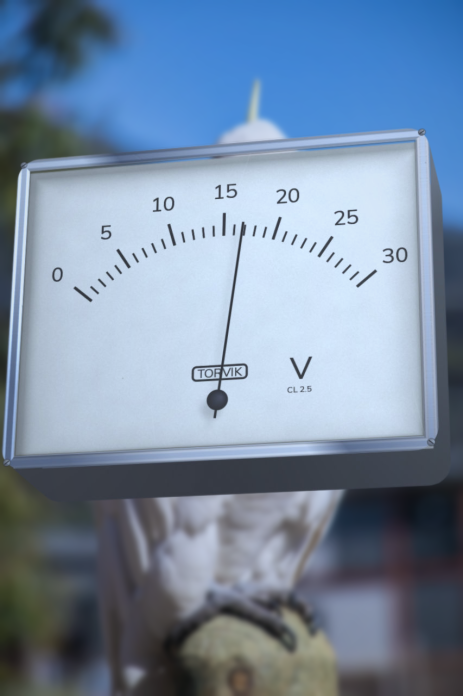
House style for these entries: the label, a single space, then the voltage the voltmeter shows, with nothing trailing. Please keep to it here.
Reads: 17 V
